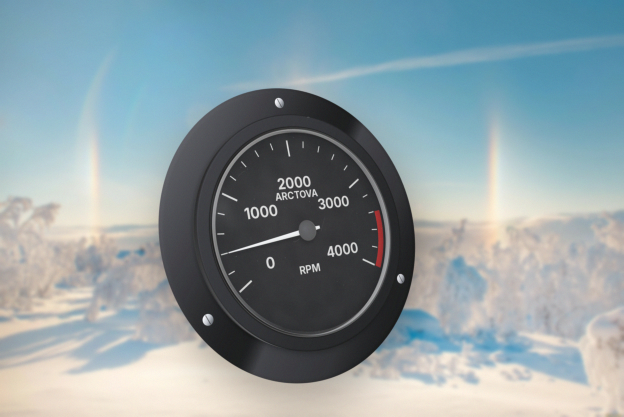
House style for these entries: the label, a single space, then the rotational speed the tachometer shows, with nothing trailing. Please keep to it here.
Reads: 400 rpm
